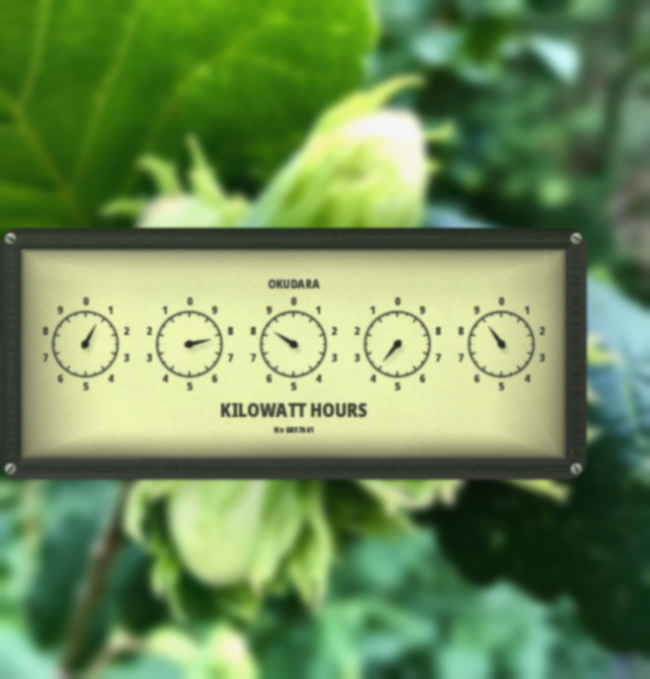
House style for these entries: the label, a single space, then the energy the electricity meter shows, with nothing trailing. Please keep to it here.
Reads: 7839 kWh
